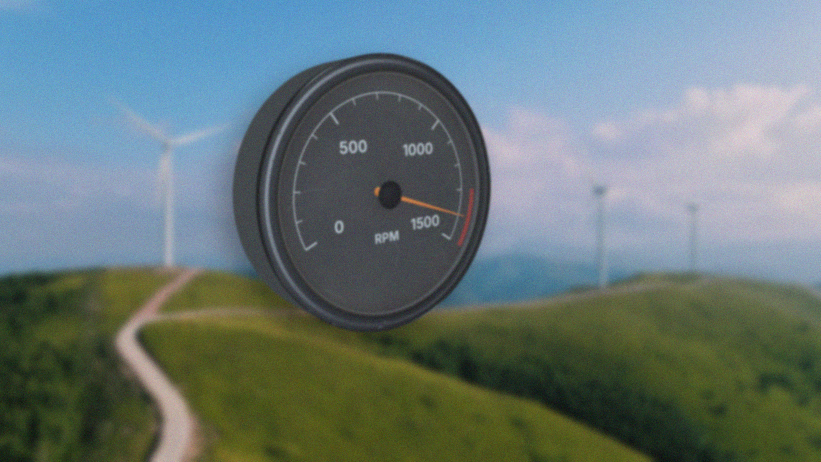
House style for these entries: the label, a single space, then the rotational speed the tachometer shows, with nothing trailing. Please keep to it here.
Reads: 1400 rpm
